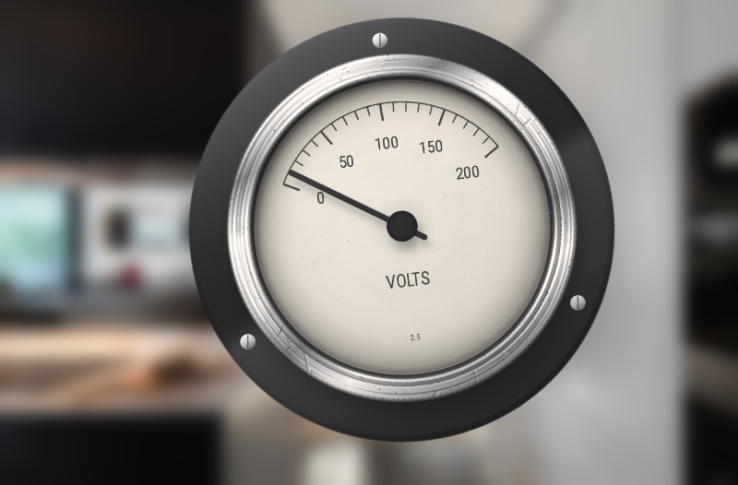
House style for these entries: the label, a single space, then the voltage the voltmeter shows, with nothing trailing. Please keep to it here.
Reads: 10 V
